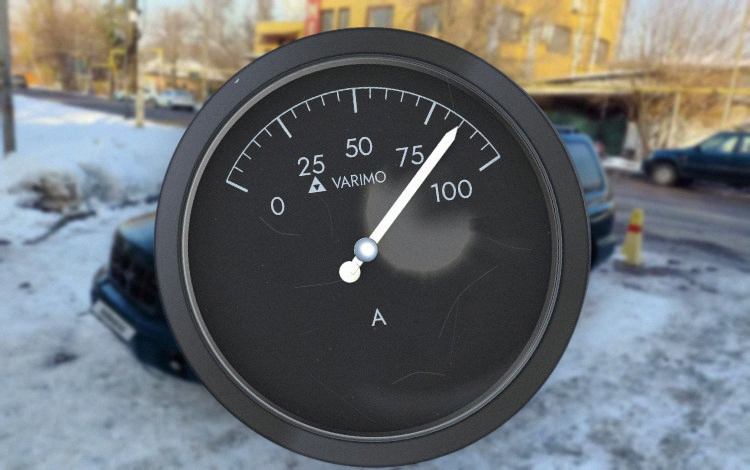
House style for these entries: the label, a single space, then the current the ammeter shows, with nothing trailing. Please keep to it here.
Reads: 85 A
